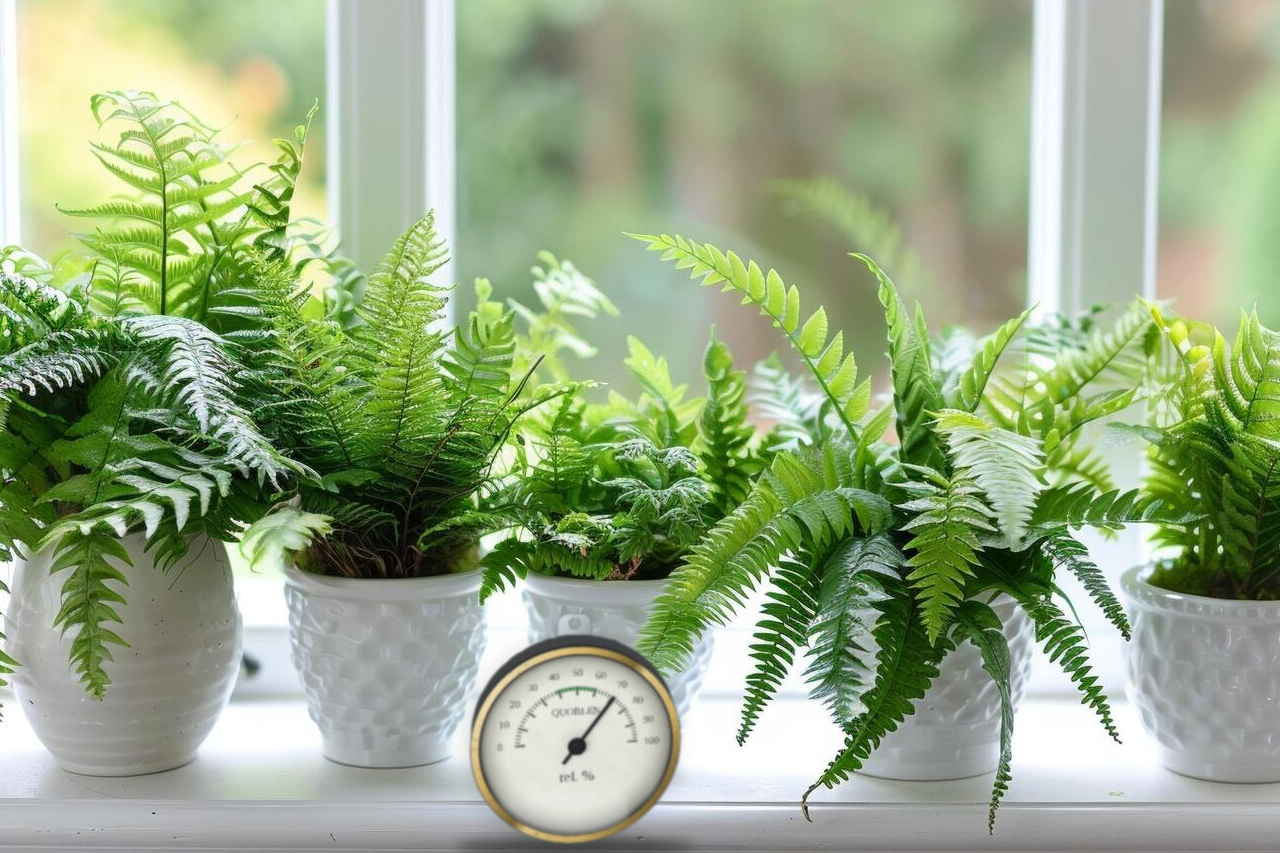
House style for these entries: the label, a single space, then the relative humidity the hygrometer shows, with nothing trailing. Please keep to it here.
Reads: 70 %
